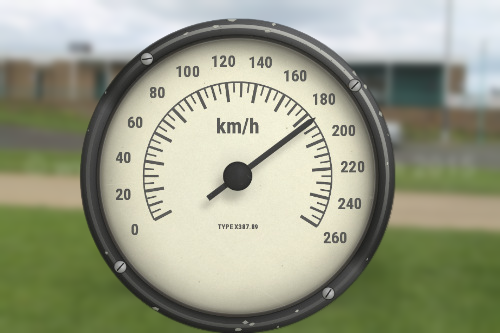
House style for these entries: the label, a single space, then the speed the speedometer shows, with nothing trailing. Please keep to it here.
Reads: 185 km/h
